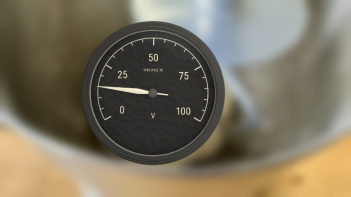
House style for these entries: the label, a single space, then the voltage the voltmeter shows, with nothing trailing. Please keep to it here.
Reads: 15 V
